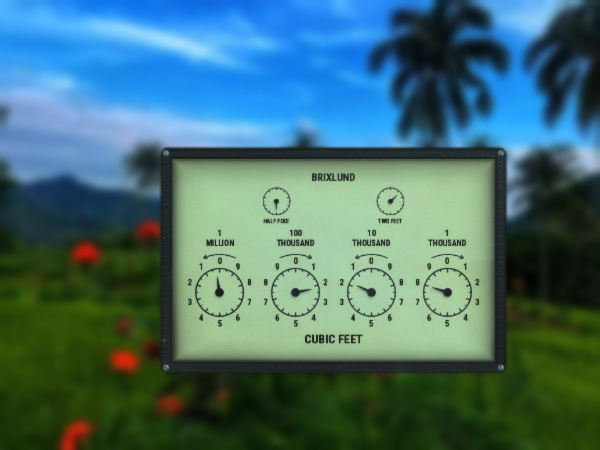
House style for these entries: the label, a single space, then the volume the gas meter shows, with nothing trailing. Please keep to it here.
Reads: 21800 ft³
